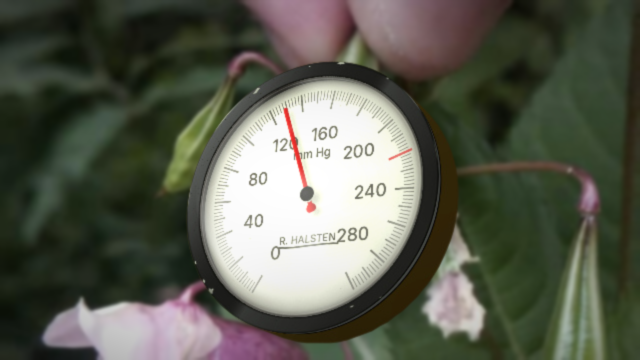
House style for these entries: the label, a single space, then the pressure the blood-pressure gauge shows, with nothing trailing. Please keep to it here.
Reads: 130 mmHg
